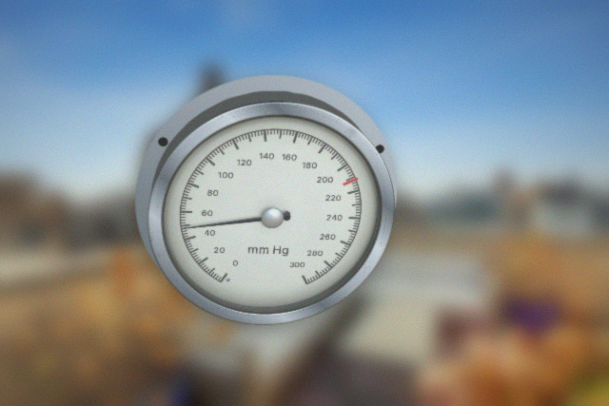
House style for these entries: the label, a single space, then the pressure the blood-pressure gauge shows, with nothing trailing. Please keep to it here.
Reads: 50 mmHg
